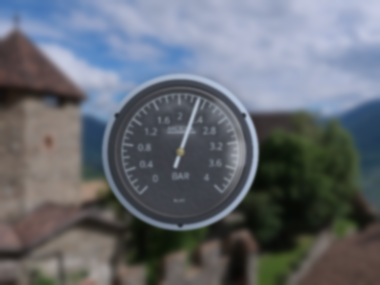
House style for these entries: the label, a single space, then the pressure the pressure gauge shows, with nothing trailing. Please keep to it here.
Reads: 2.3 bar
